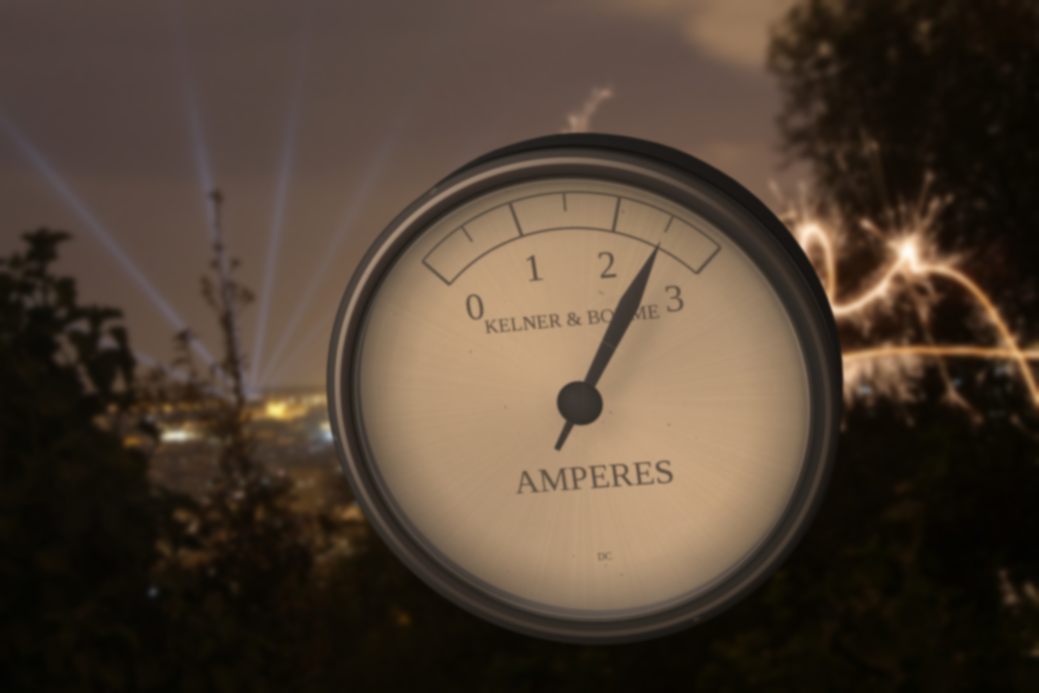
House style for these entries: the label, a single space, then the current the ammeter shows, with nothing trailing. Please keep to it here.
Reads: 2.5 A
